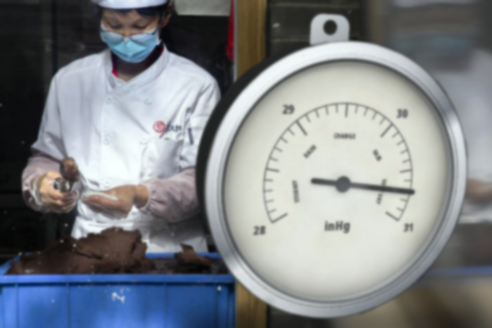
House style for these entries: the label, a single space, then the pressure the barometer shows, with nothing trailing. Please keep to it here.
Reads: 30.7 inHg
